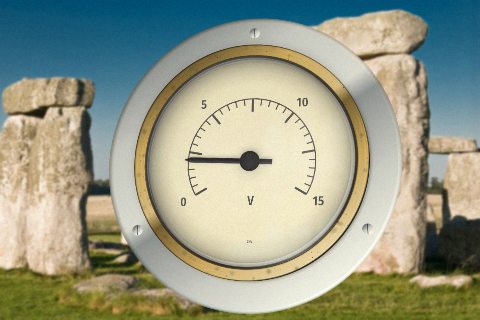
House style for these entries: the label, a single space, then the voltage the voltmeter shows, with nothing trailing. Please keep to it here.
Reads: 2 V
